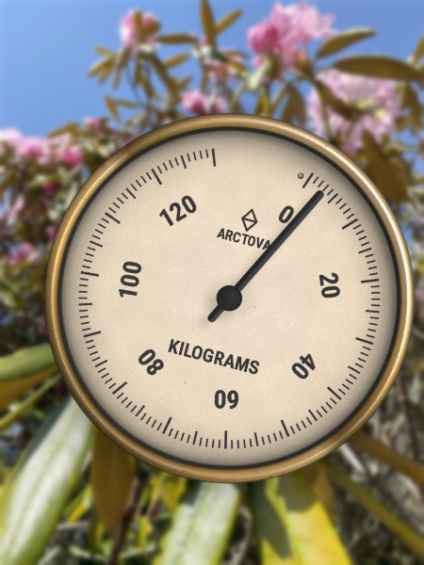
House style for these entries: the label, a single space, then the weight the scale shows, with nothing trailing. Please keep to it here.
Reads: 3 kg
